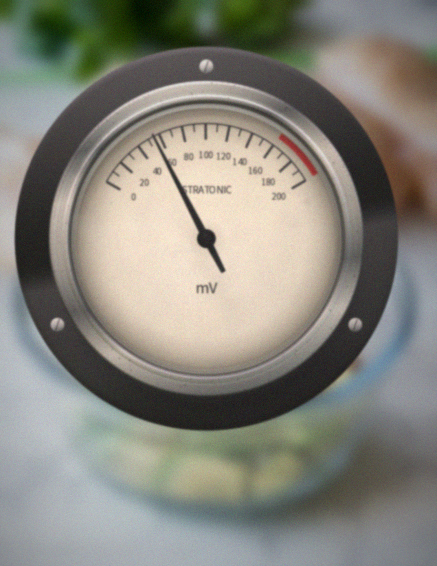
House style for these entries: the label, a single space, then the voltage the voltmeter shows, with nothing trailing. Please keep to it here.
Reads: 55 mV
